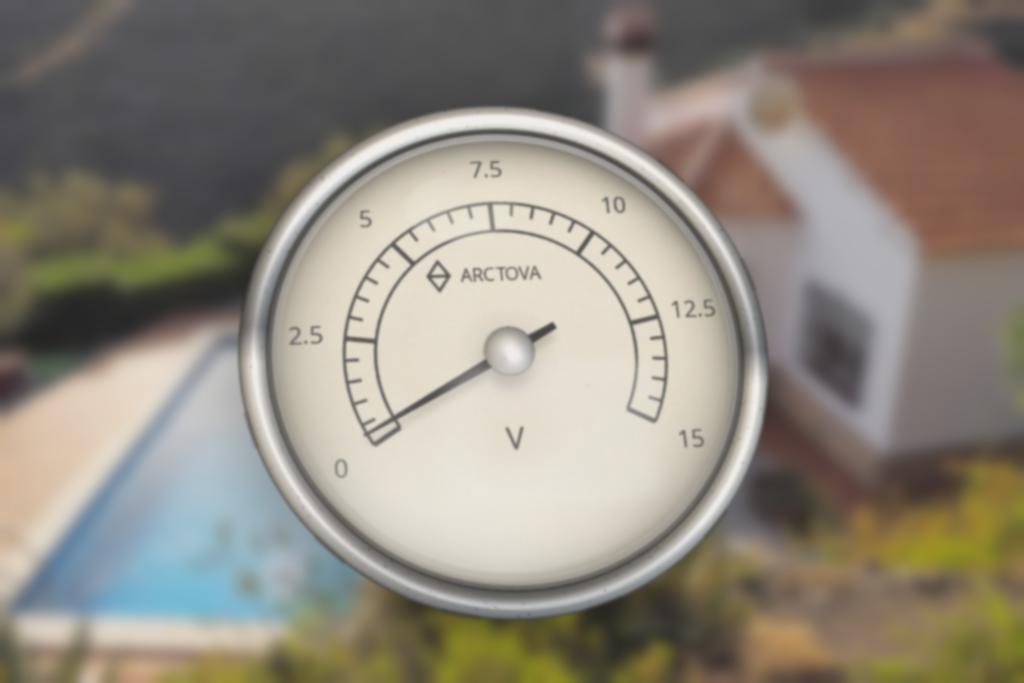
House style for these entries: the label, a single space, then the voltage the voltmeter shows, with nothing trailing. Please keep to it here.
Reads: 0.25 V
